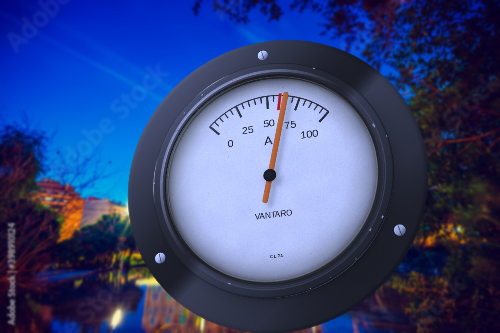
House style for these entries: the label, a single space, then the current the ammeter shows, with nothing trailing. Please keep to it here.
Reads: 65 A
